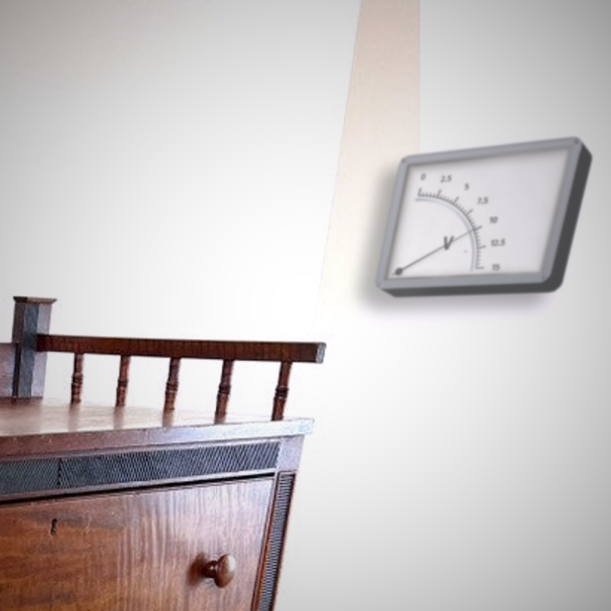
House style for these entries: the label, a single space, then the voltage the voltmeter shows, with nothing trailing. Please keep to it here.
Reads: 10 V
